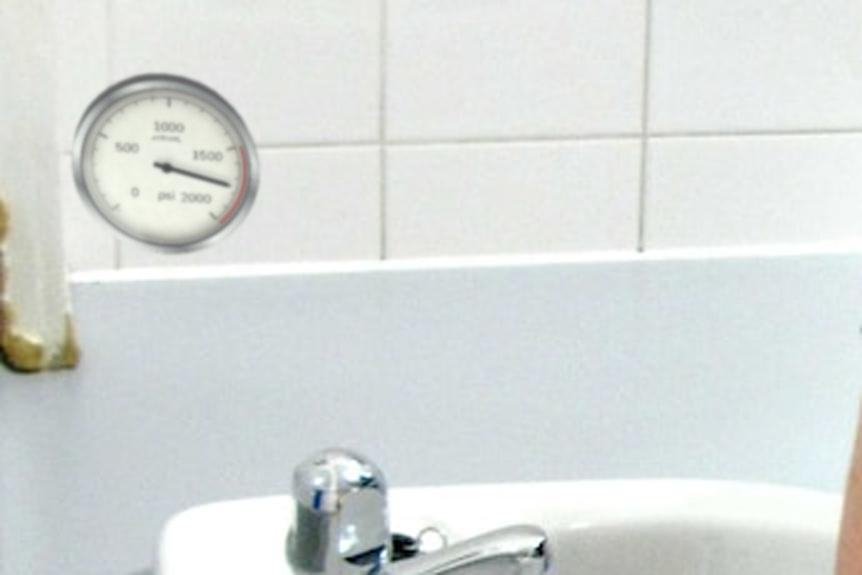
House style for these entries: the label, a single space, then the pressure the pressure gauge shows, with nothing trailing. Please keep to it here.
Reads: 1750 psi
